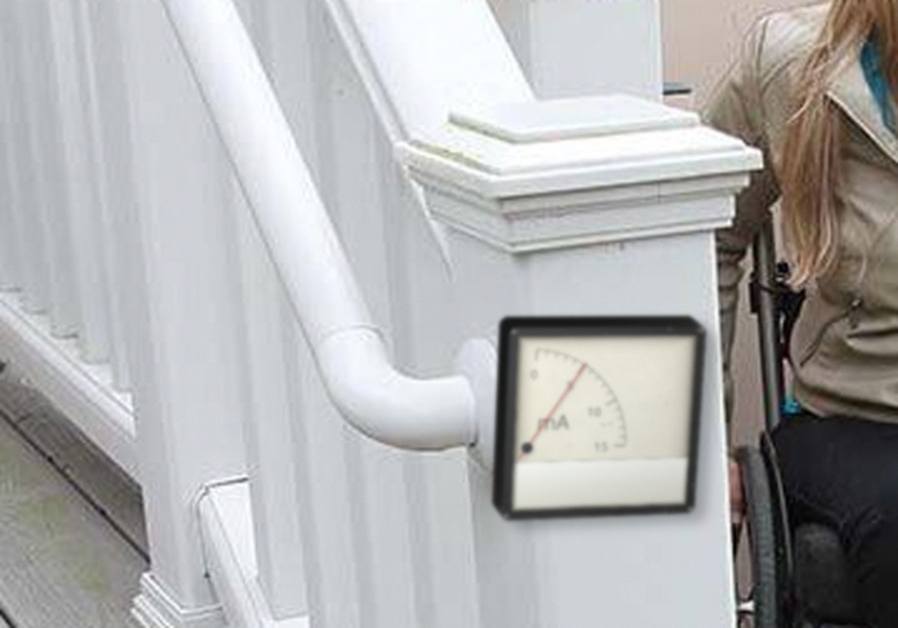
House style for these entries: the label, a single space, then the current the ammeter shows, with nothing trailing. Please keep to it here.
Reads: 5 mA
